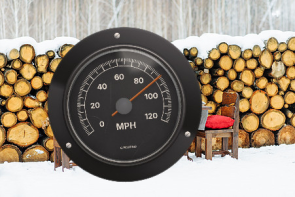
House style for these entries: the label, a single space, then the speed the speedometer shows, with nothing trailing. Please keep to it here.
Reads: 90 mph
